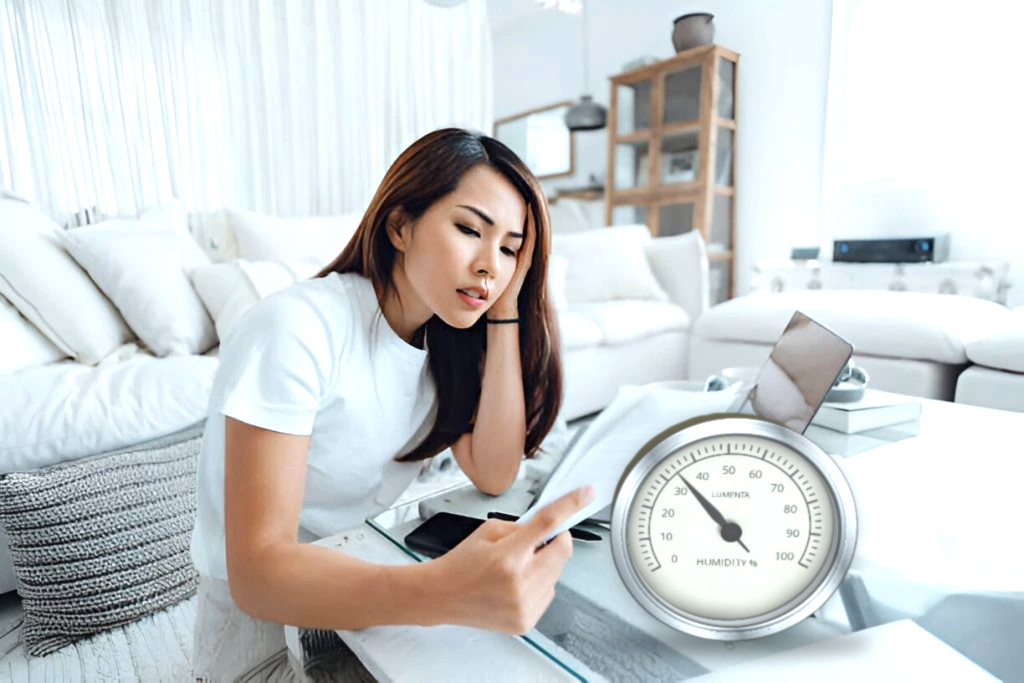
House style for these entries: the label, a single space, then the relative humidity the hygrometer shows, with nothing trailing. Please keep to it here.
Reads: 34 %
